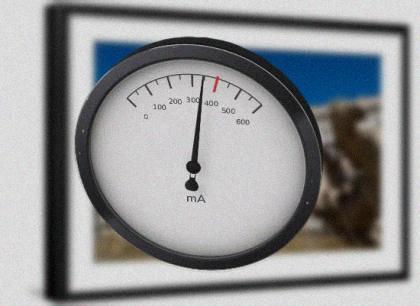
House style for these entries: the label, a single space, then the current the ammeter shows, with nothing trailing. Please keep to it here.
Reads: 350 mA
